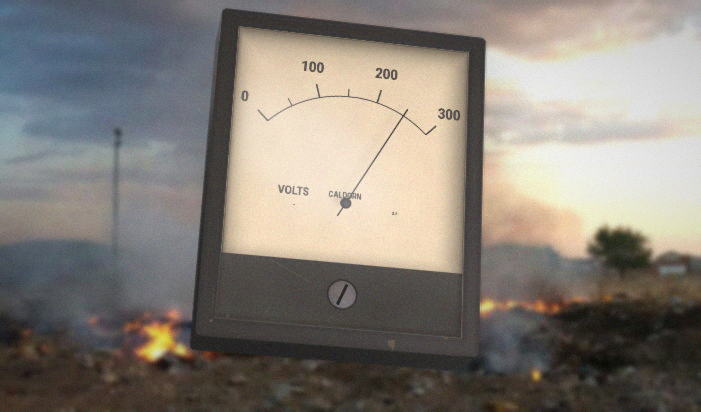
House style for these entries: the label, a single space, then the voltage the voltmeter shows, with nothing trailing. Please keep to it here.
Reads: 250 V
